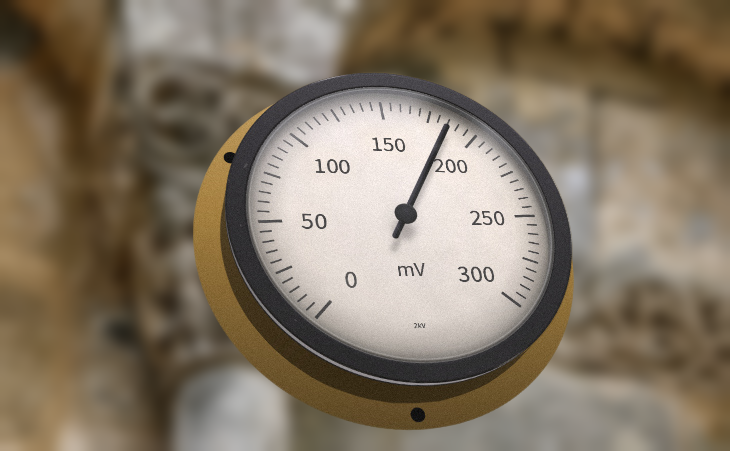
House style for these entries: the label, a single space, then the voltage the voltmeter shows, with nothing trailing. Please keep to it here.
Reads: 185 mV
